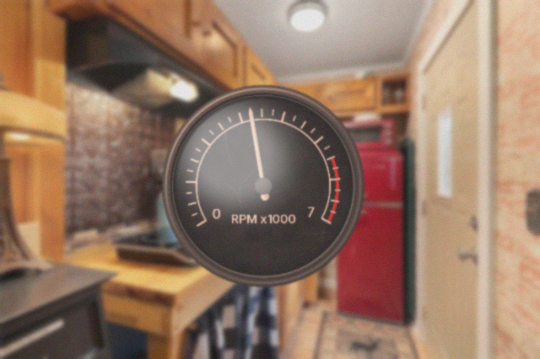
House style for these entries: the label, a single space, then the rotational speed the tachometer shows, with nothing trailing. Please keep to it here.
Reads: 3250 rpm
